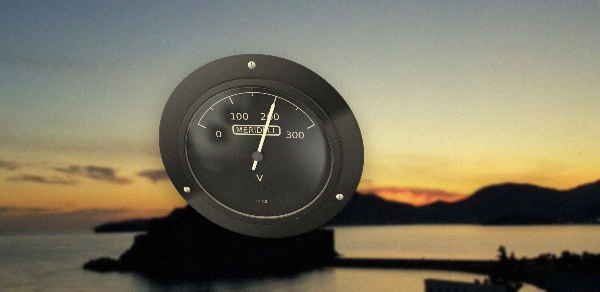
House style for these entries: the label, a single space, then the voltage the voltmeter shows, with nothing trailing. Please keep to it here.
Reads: 200 V
